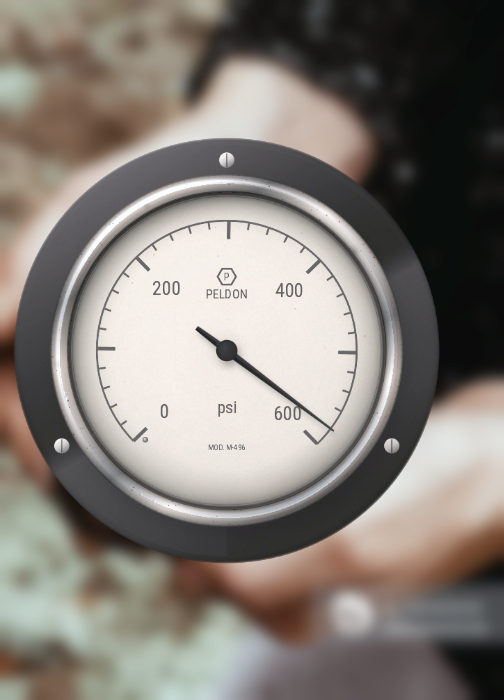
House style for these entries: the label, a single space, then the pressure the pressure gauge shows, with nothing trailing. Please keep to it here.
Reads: 580 psi
